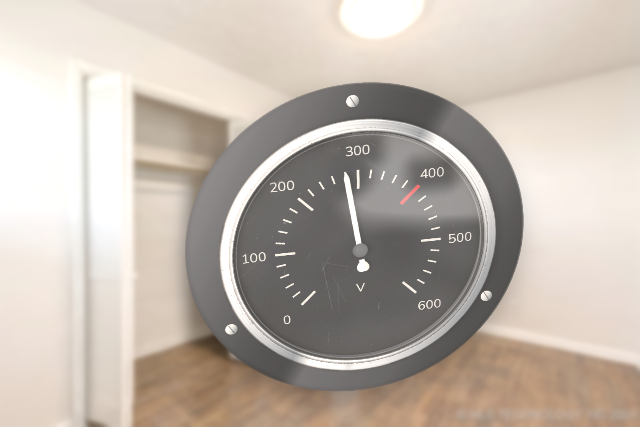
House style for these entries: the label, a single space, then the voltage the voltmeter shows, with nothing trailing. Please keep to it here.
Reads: 280 V
